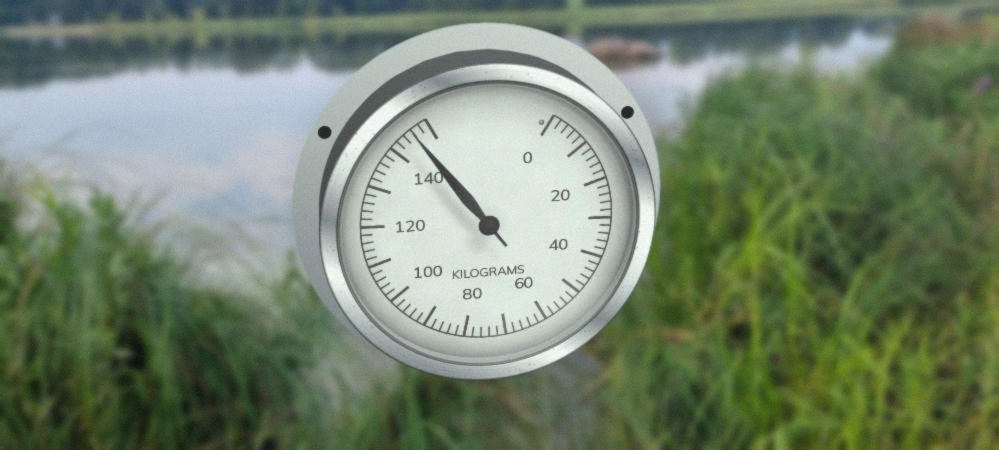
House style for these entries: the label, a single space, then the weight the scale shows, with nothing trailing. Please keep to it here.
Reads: 146 kg
